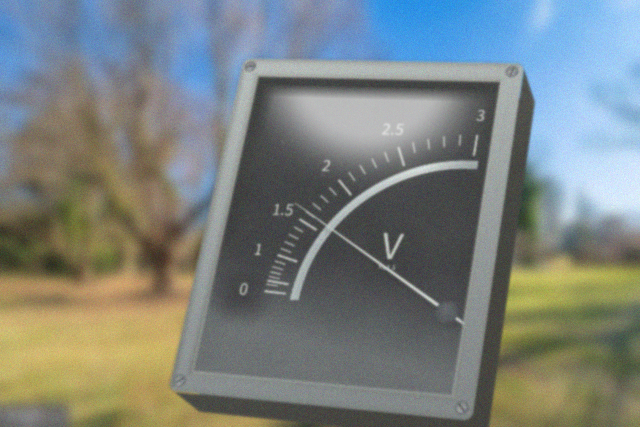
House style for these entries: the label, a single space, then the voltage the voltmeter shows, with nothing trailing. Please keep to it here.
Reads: 1.6 V
